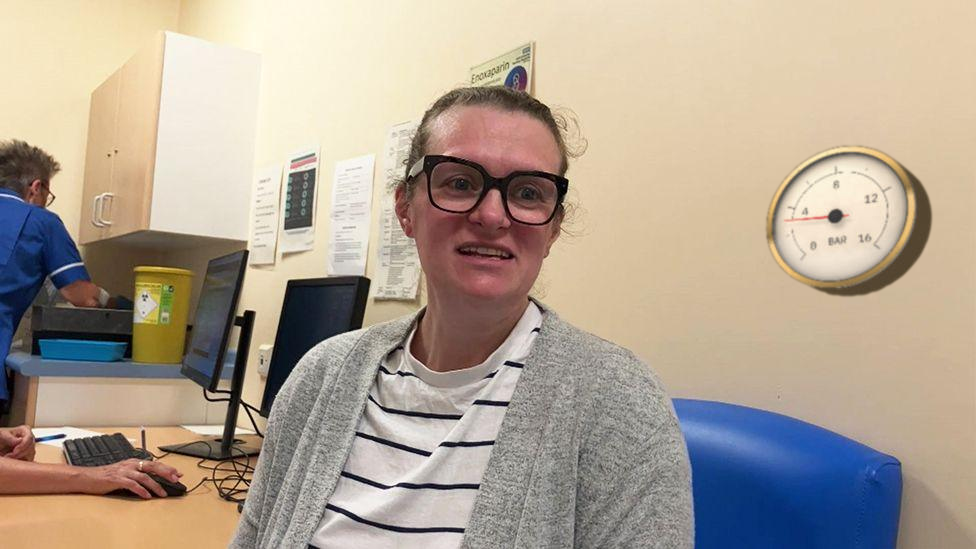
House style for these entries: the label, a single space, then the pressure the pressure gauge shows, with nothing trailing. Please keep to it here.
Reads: 3 bar
